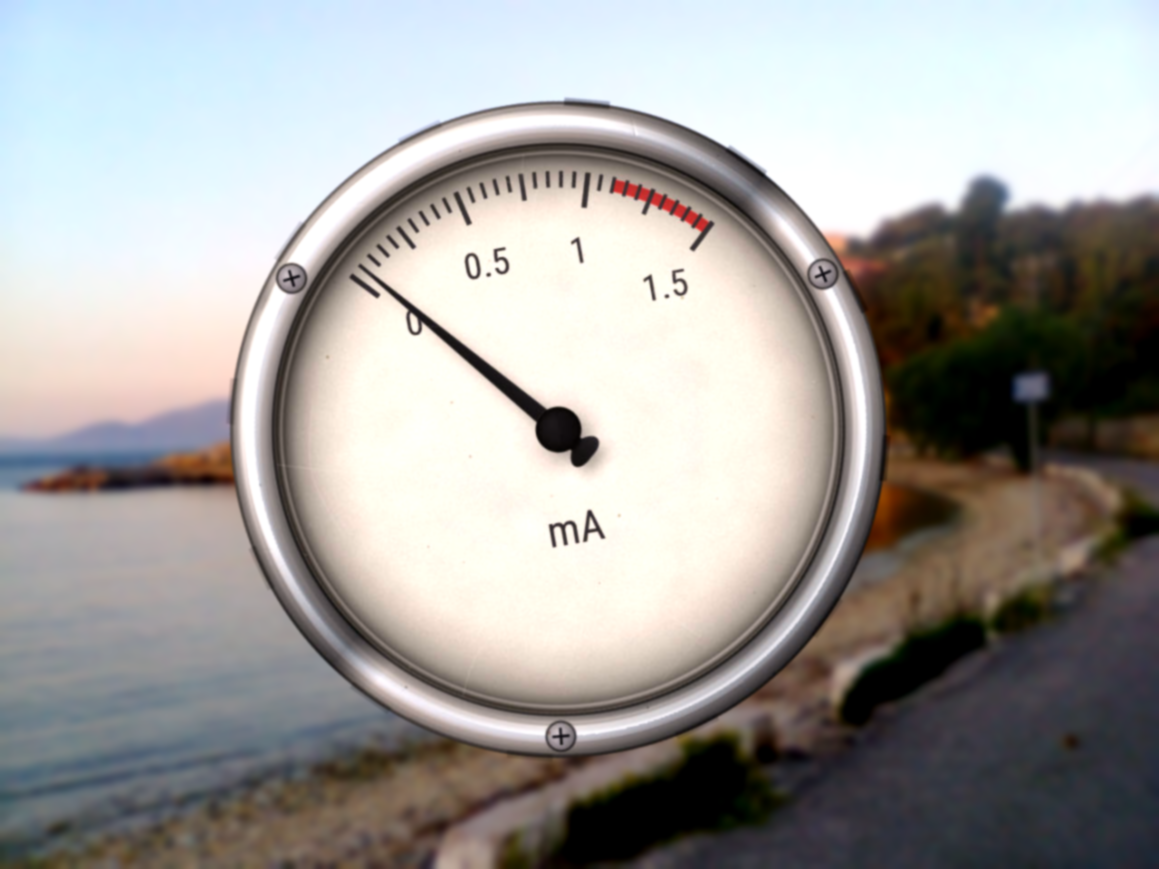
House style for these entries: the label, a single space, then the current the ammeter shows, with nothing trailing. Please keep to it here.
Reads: 0.05 mA
